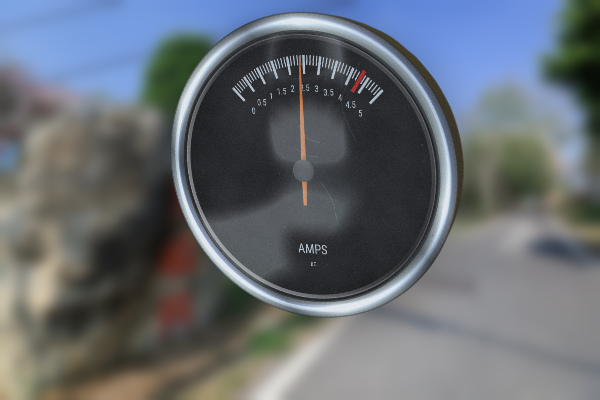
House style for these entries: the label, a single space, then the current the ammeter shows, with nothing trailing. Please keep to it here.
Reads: 2.5 A
